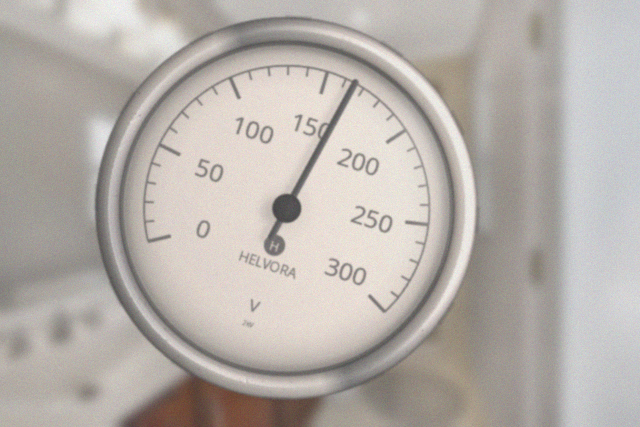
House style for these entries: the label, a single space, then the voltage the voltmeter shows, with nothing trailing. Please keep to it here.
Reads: 165 V
